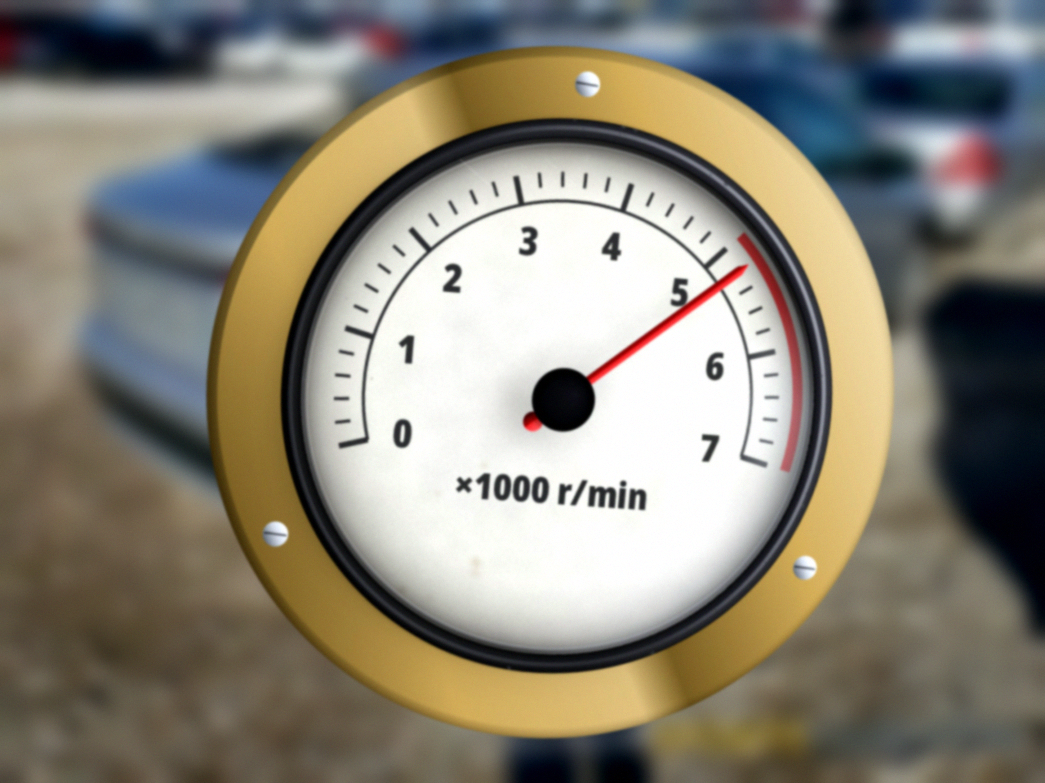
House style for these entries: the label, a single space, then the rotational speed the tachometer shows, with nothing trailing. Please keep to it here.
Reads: 5200 rpm
